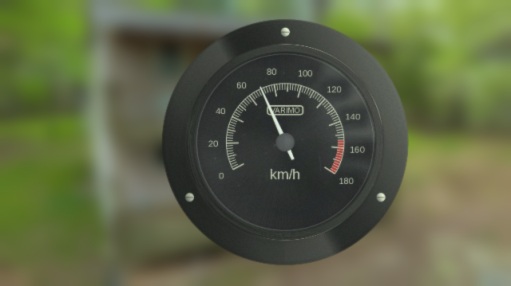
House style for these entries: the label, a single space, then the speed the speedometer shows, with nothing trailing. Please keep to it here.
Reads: 70 km/h
